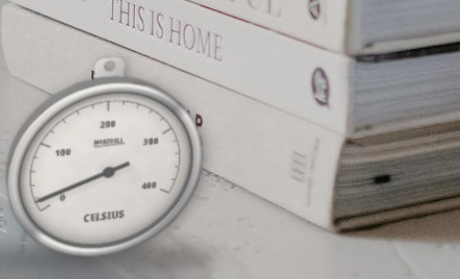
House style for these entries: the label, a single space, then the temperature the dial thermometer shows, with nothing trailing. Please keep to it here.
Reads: 20 °C
